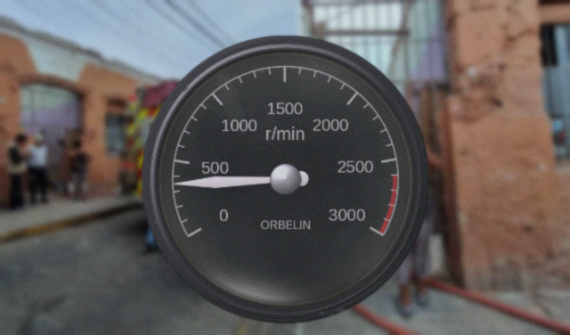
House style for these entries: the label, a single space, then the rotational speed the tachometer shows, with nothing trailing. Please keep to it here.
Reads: 350 rpm
